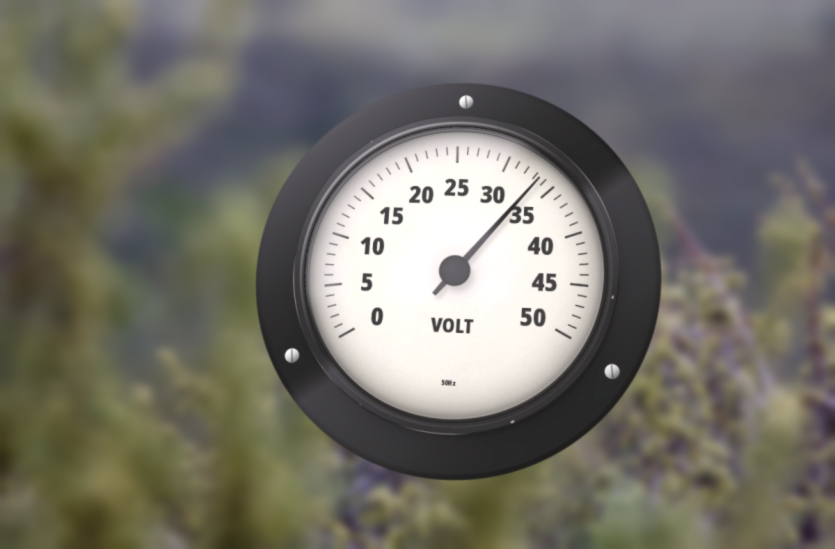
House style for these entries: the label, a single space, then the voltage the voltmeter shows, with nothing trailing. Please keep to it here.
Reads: 33.5 V
